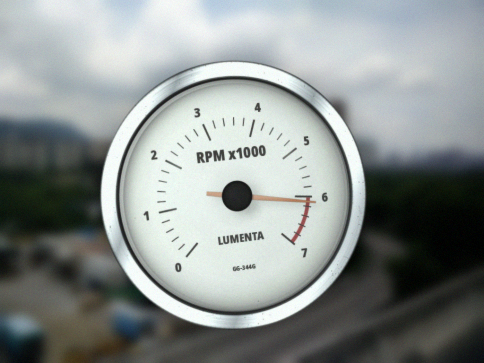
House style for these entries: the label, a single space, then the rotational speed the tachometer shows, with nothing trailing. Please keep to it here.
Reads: 6100 rpm
